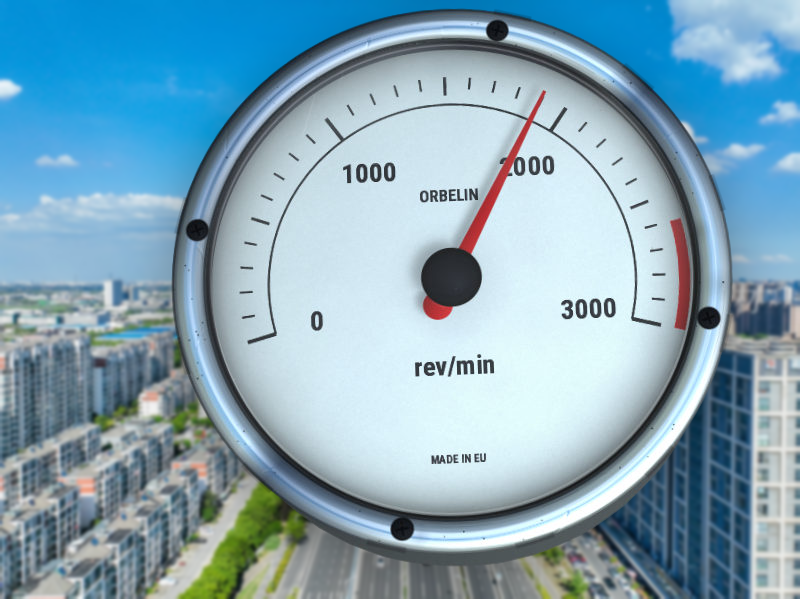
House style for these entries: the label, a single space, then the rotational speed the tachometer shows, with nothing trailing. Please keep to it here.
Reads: 1900 rpm
